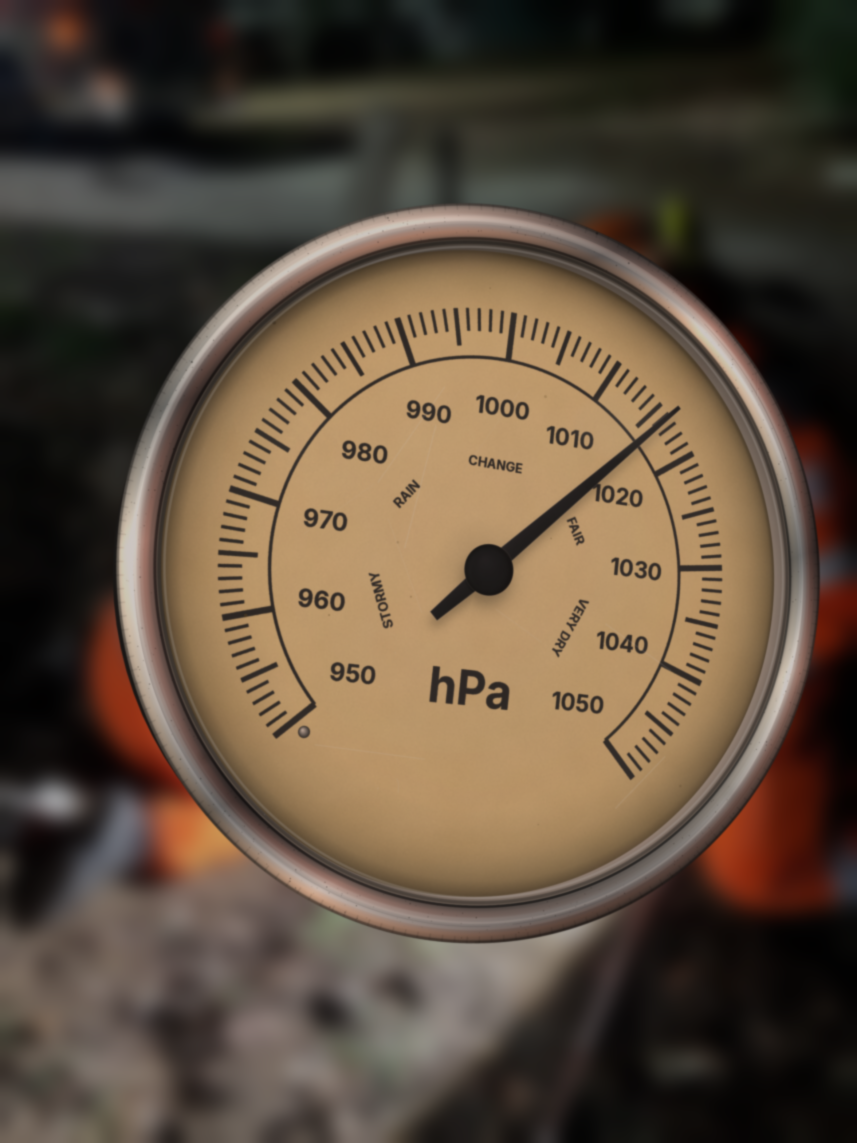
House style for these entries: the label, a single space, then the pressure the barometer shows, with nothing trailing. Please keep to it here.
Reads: 1016 hPa
